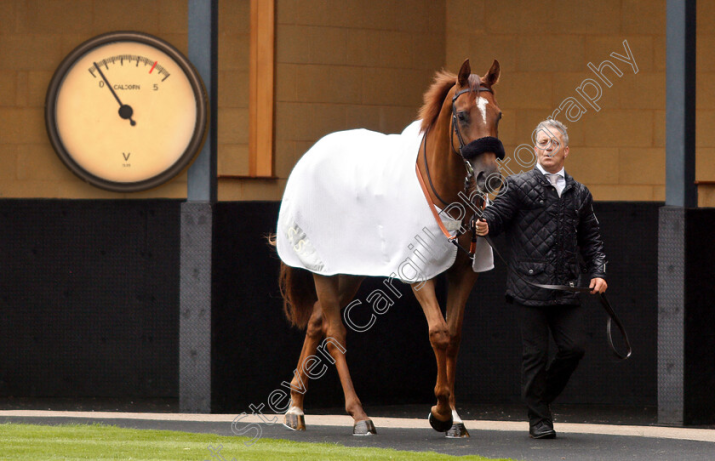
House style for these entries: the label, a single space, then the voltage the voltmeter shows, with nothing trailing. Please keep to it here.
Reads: 0.5 V
